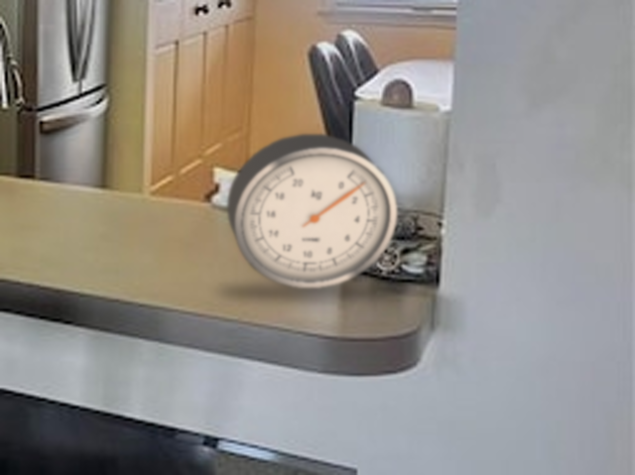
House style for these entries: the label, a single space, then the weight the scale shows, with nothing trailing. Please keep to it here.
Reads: 1 kg
